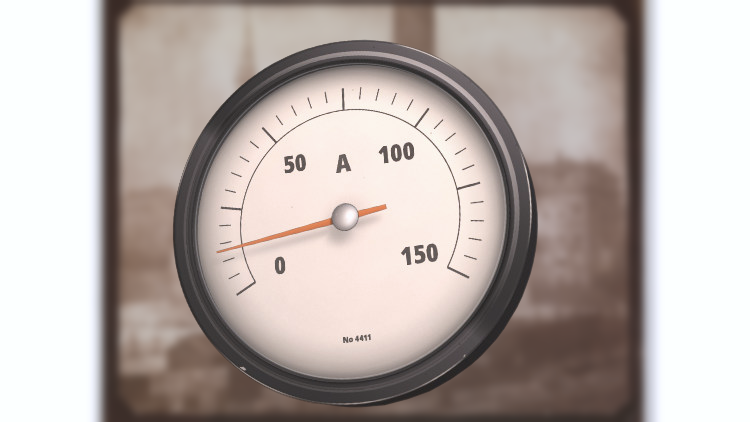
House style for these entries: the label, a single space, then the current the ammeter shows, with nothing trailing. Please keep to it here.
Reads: 12.5 A
